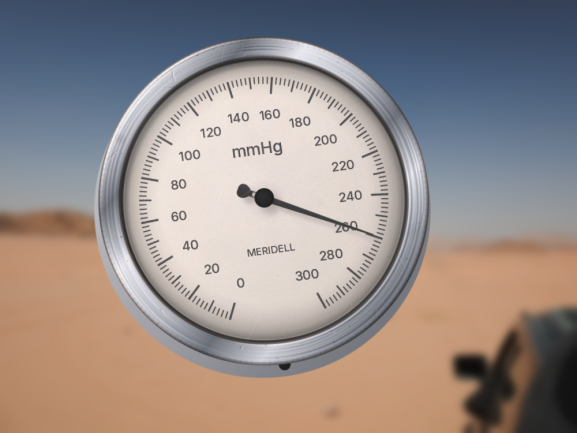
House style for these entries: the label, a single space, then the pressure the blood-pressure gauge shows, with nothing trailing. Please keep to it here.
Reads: 260 mmHg
